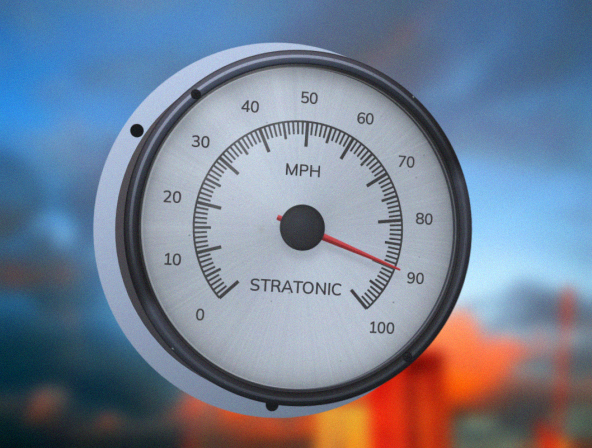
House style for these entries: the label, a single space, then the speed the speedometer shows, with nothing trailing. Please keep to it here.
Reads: 90 mph
